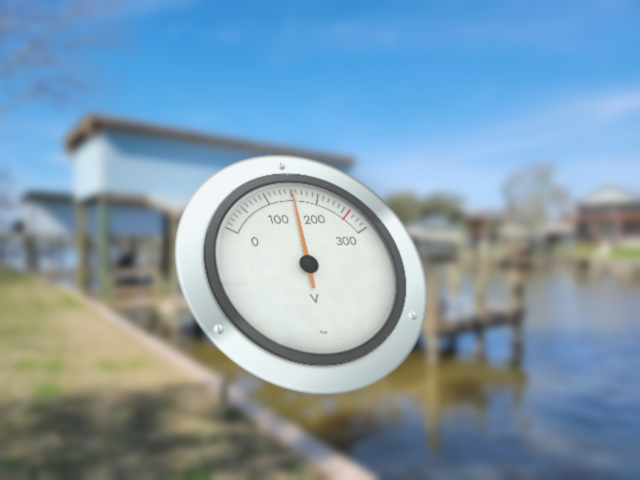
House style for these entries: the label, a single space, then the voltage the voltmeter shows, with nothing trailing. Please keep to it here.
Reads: 150 V
